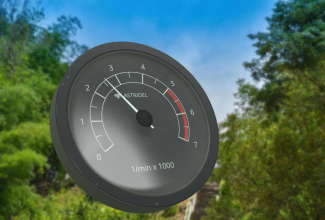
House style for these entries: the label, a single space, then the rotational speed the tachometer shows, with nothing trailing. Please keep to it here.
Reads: 2500 rpm
